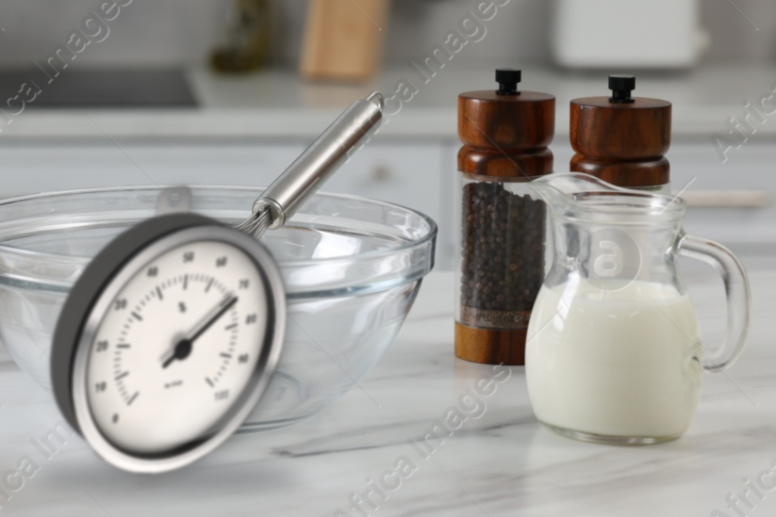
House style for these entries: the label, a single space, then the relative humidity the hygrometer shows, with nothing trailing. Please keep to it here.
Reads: 70 %
